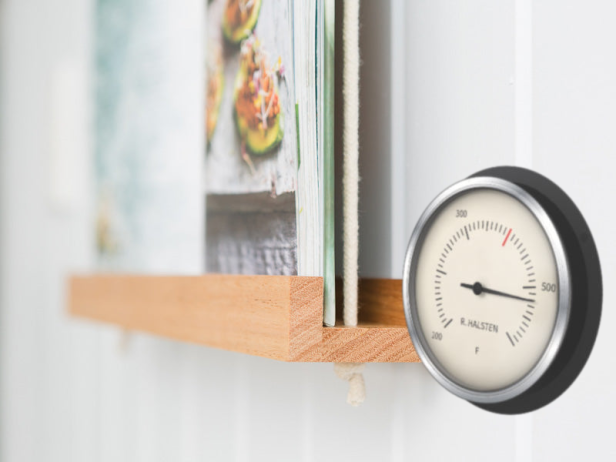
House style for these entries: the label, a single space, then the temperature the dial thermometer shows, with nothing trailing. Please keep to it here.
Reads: 520 °F
